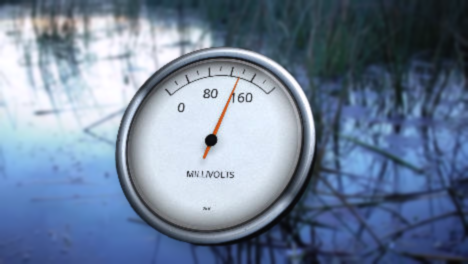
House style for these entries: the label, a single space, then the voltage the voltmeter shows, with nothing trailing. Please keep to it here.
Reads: 140 mV
